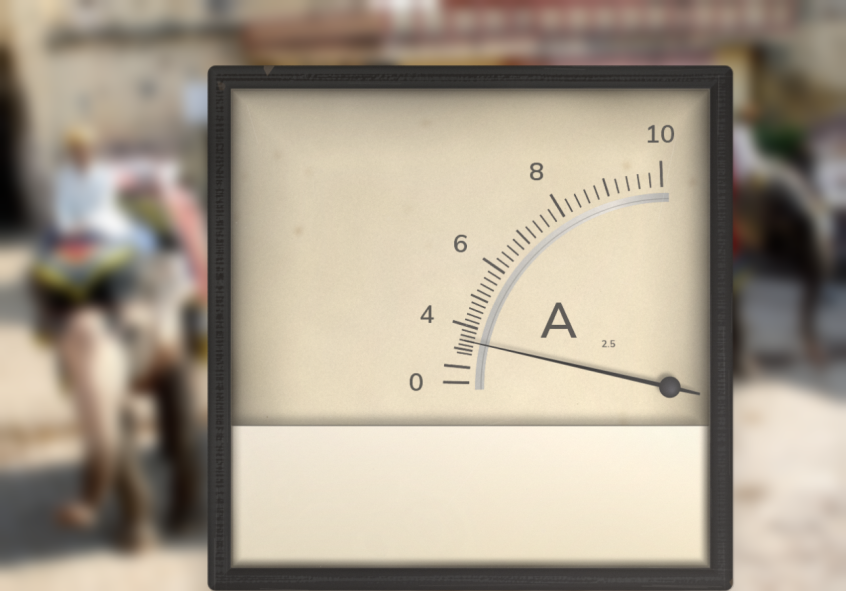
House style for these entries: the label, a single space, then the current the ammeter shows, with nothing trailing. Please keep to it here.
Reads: 3.4 A
